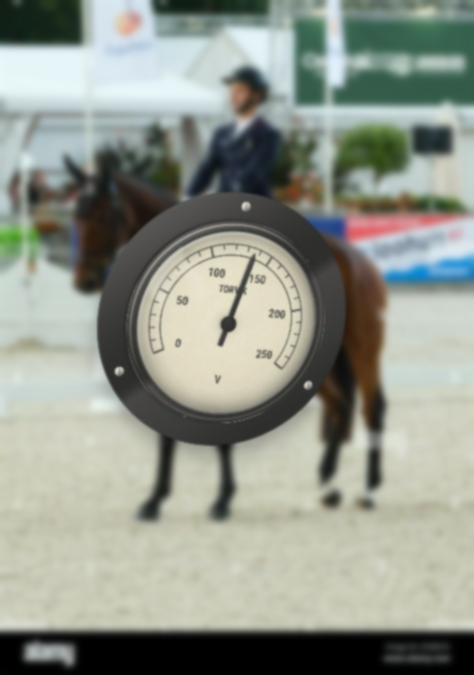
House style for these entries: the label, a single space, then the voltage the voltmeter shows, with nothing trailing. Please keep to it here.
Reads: 135 V
